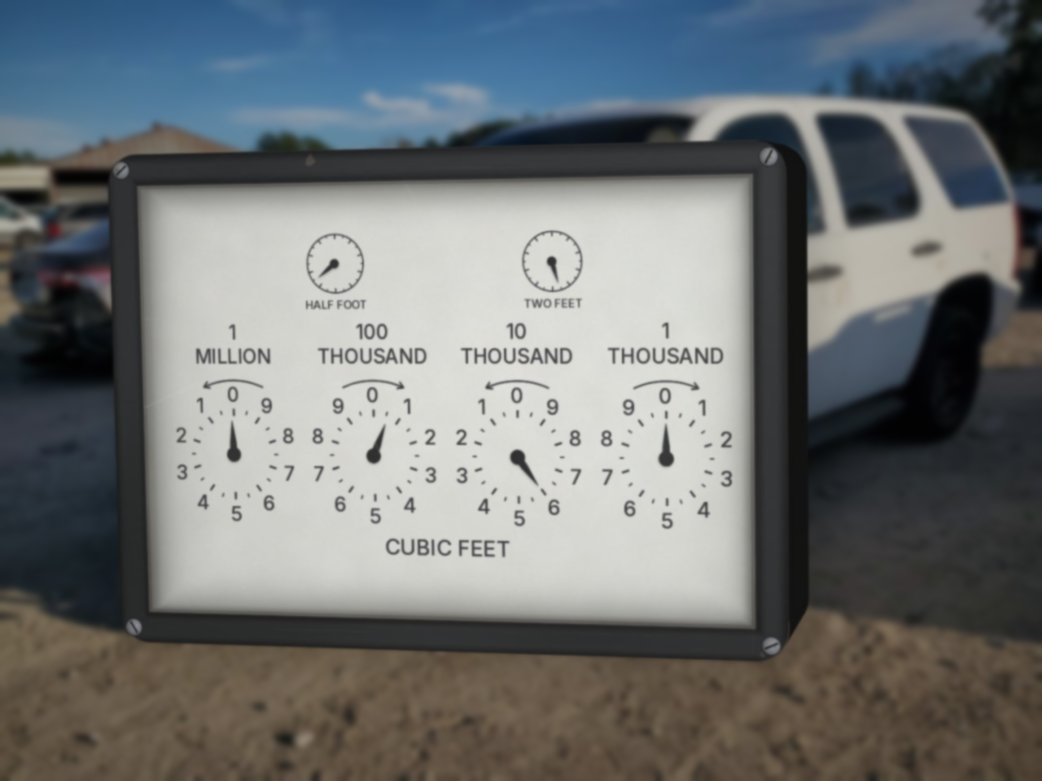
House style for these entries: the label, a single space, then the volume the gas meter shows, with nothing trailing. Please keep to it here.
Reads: 6000 ft³
